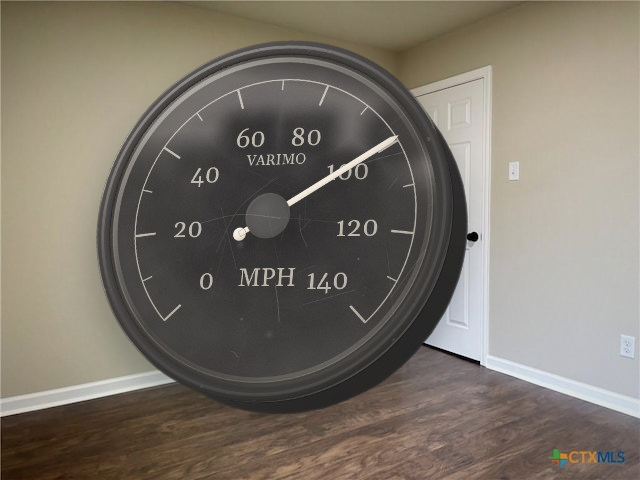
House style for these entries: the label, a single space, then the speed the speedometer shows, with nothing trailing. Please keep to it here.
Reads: 100 mph
